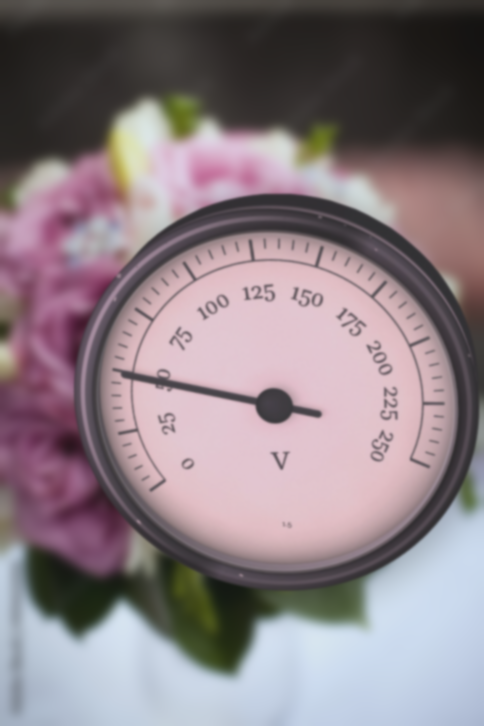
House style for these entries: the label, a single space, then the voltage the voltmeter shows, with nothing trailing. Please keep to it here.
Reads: 50 V
